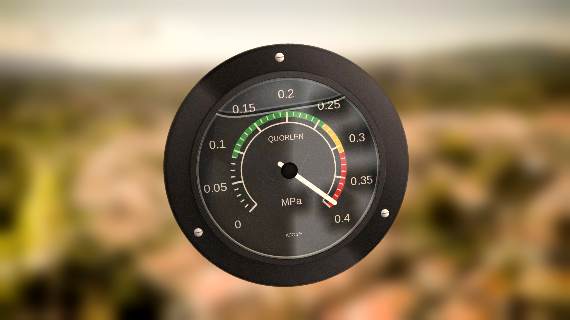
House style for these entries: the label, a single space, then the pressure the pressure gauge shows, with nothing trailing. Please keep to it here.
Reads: 0.39 MPa
